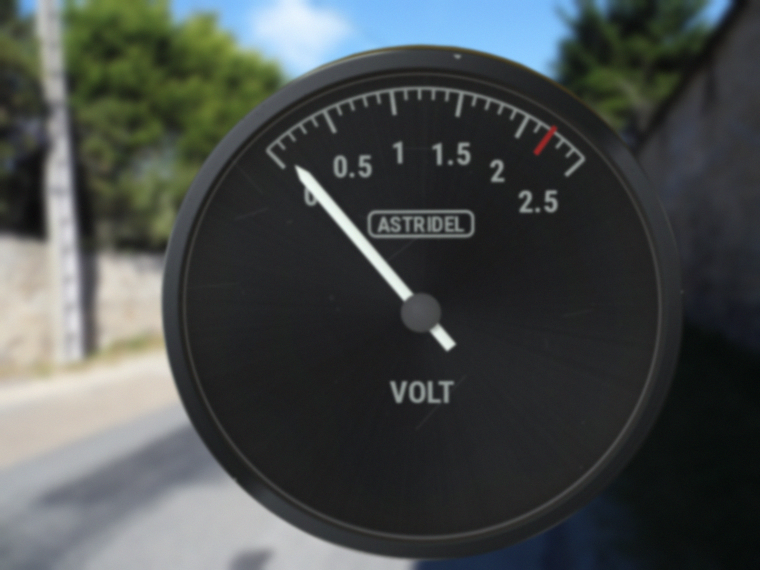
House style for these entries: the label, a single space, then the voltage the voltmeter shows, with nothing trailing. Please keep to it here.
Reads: 0.1 V
